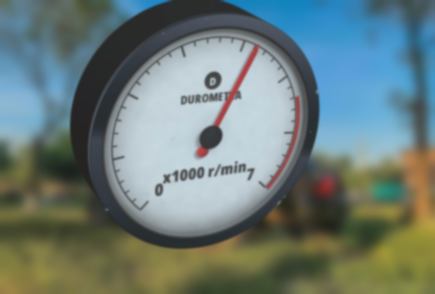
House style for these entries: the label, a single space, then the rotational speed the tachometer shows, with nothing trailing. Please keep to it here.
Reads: 4200 rpm
